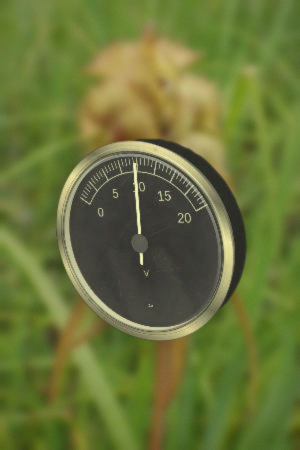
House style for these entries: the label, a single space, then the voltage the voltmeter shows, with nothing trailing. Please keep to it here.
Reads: 10 V
